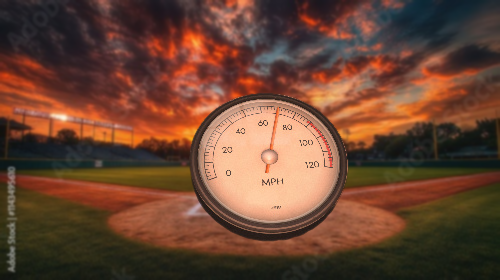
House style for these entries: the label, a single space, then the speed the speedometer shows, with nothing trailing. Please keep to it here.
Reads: 70 mph
